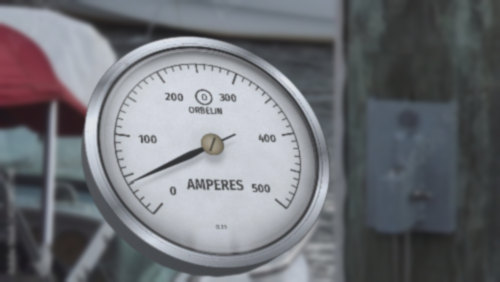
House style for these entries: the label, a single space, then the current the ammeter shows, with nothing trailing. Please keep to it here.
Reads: 40 A
